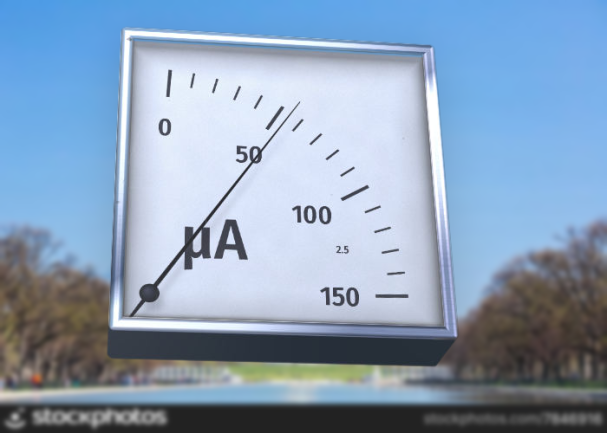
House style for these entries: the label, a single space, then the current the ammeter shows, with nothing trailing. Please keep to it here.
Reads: 55 µA
